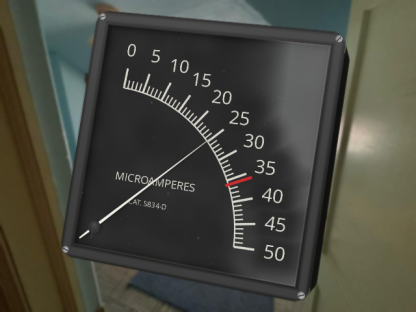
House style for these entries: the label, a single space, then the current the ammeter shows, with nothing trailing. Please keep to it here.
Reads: 25 µA
